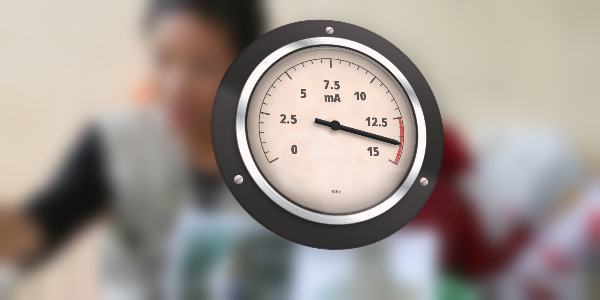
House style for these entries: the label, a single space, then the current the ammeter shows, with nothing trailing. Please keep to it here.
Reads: 14 mA
